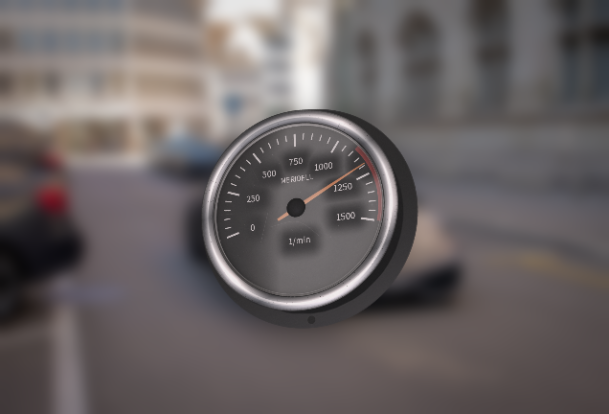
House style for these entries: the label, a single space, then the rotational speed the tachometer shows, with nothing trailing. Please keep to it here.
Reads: 1200 rpm
